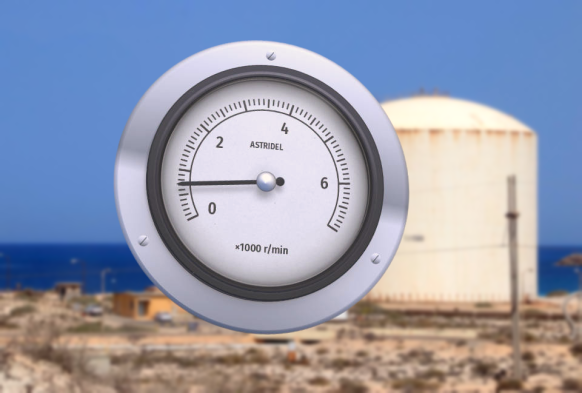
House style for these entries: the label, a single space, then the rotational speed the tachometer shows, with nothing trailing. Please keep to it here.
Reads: 700 rpm
